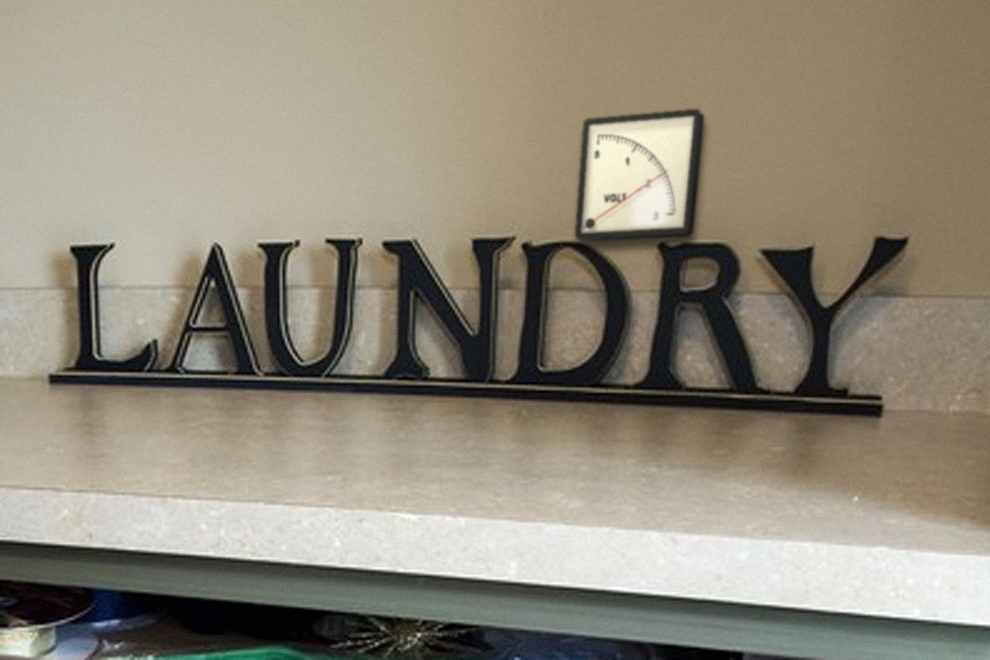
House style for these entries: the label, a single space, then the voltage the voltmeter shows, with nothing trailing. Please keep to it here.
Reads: 2 V
